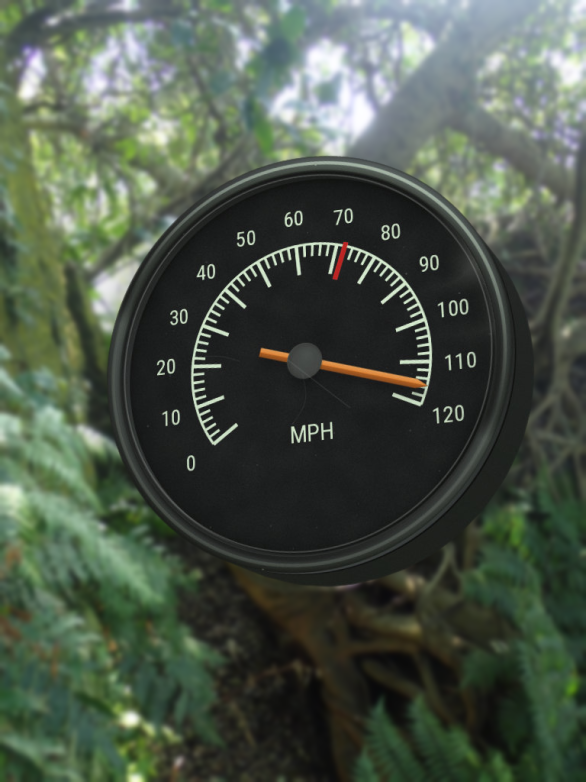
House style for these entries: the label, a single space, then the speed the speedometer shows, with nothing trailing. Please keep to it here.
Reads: 116 mph
